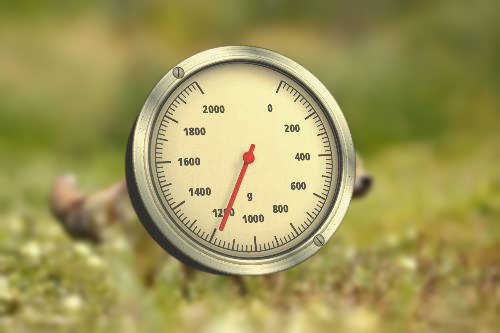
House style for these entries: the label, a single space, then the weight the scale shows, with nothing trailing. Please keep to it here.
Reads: 1180 g
